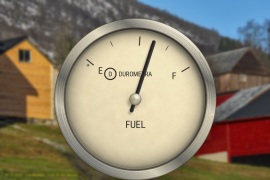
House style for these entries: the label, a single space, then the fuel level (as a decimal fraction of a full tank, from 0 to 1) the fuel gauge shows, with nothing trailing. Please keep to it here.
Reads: 0.625
